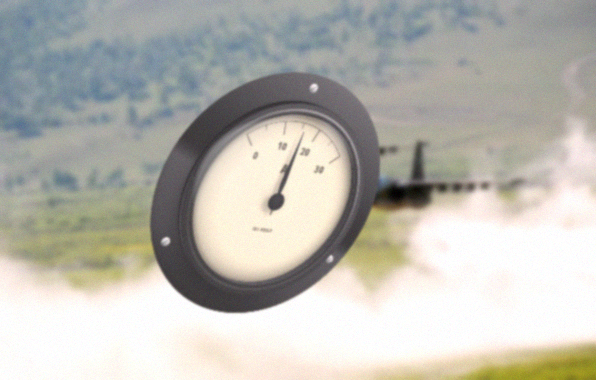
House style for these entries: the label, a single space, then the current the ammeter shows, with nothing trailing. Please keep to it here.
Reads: 15 A
